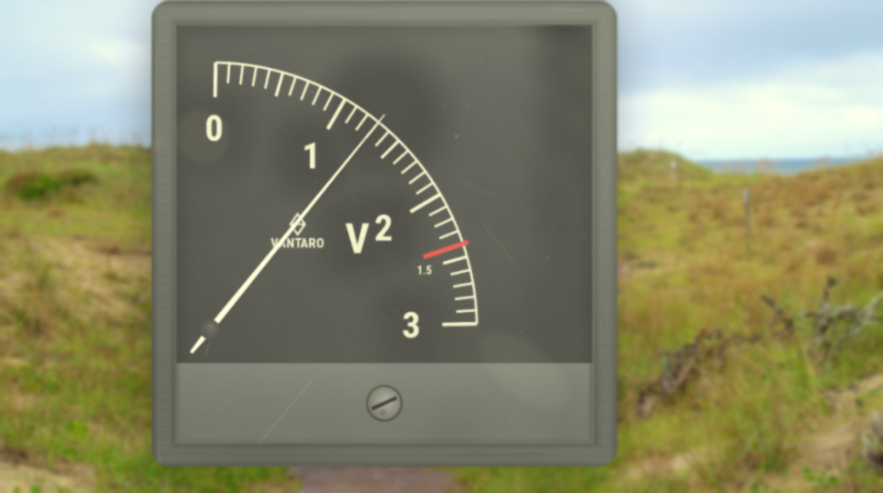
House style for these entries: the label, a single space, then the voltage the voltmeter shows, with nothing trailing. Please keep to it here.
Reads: 1.3 V
